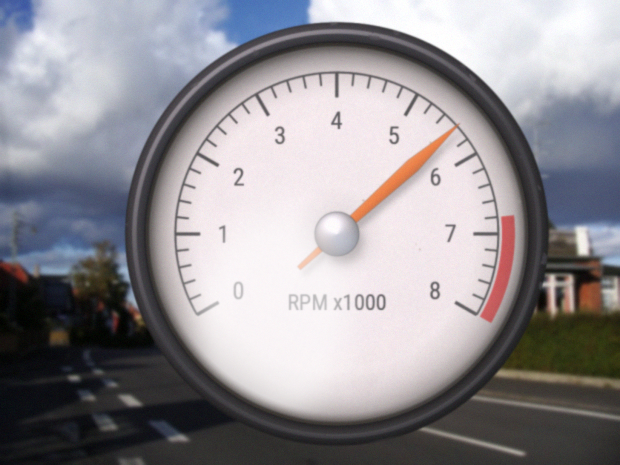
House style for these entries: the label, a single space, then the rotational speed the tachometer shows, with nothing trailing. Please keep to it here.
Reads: 5600 rpm
